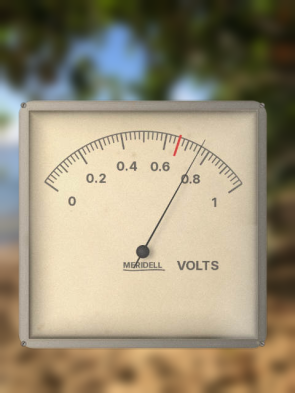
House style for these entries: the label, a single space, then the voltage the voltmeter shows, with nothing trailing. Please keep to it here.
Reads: 0.76 V
